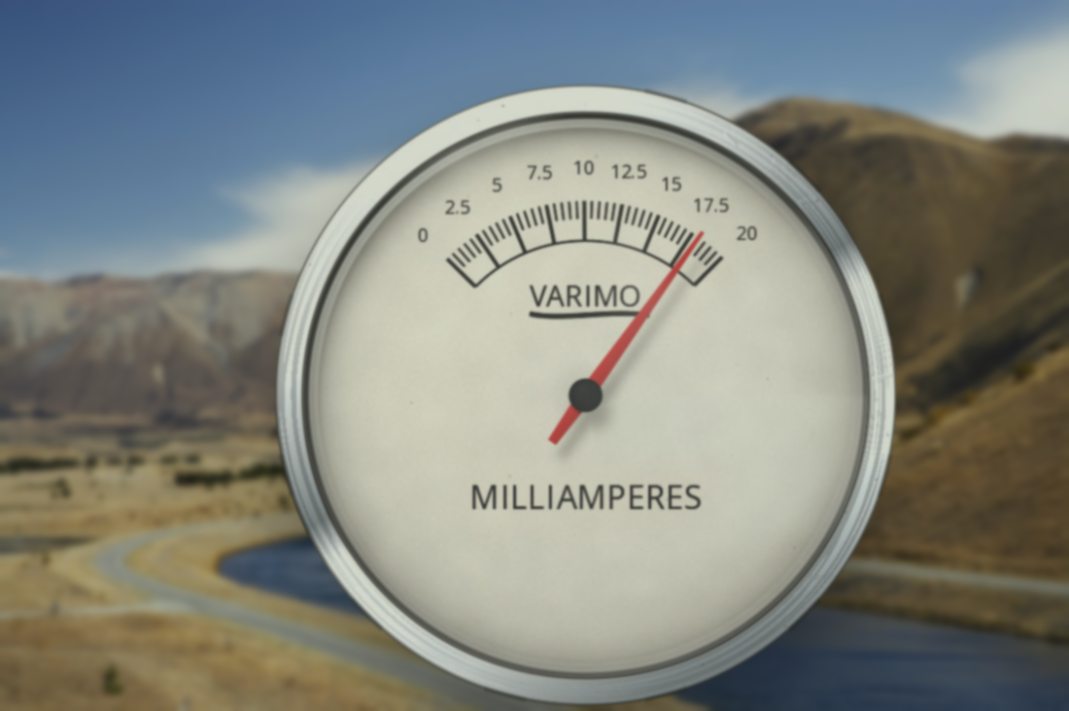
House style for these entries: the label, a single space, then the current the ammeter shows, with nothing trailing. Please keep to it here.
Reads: 18 mA
